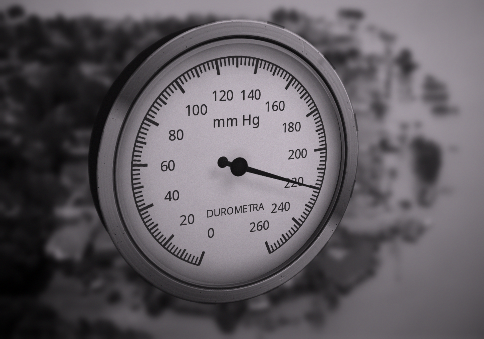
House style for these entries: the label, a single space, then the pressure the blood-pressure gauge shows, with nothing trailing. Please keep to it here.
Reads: 220 mmHg
